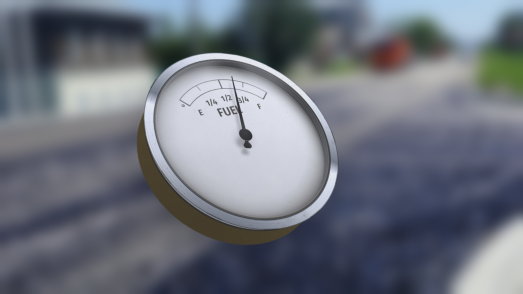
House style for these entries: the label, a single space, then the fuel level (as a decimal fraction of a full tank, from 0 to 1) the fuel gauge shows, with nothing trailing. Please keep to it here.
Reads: 0.625
